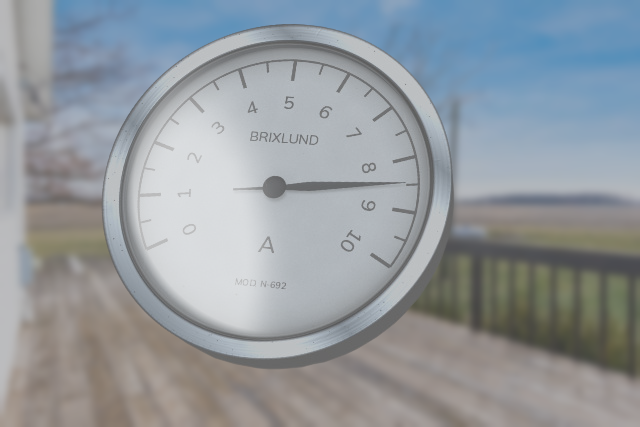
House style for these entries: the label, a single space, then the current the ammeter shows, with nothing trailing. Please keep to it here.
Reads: 8.5 A
